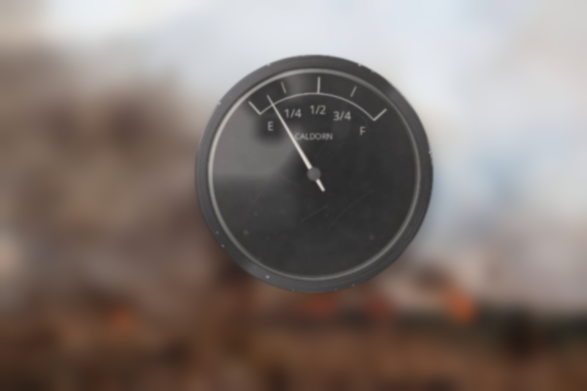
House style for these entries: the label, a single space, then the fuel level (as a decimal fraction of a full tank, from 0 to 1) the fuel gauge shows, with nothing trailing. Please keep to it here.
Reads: 0.125
